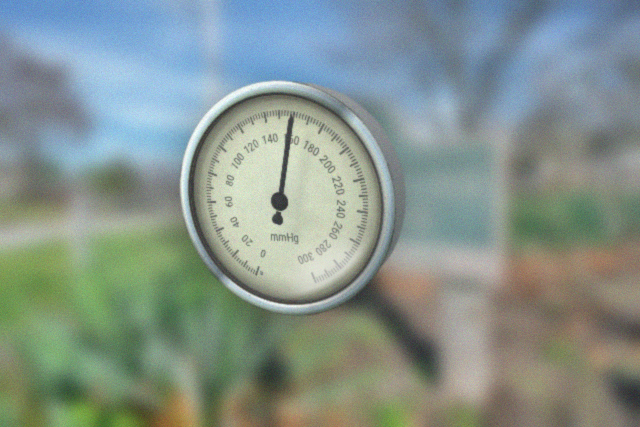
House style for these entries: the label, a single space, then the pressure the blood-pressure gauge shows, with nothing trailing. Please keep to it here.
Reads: 160 mmHg
